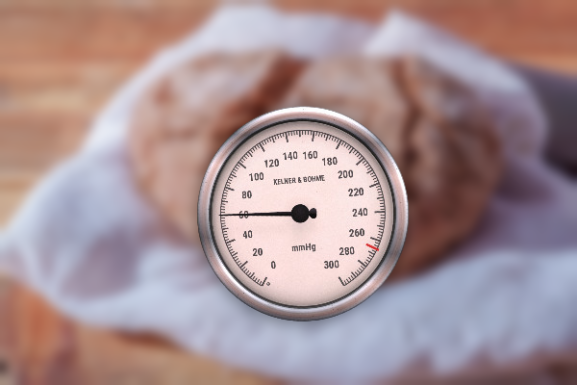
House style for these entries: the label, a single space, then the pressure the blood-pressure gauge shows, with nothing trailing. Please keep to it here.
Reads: 60 mmHg
